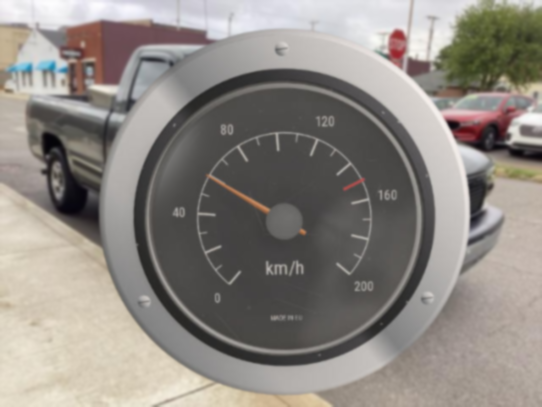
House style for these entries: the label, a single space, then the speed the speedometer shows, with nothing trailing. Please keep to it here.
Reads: 60 km/h
